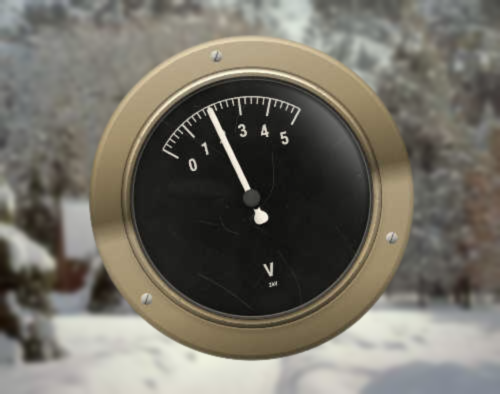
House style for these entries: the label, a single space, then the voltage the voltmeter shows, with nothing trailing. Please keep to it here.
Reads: 2 V
